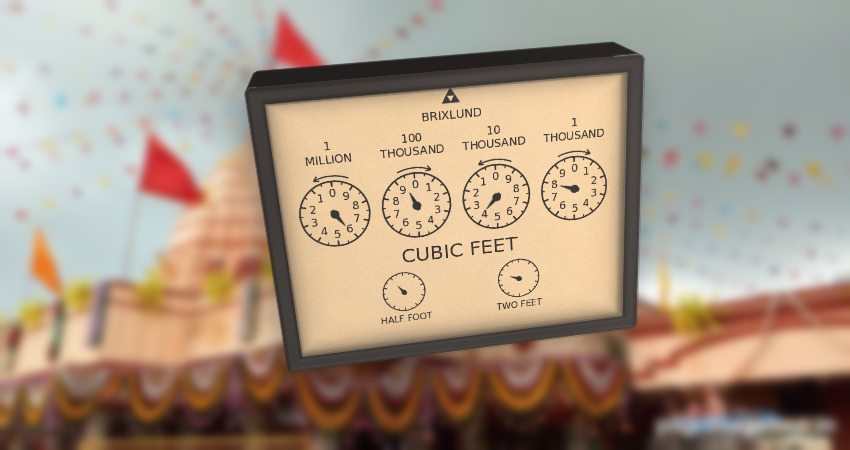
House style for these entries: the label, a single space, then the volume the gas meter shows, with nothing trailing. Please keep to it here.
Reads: 593800 ft³
